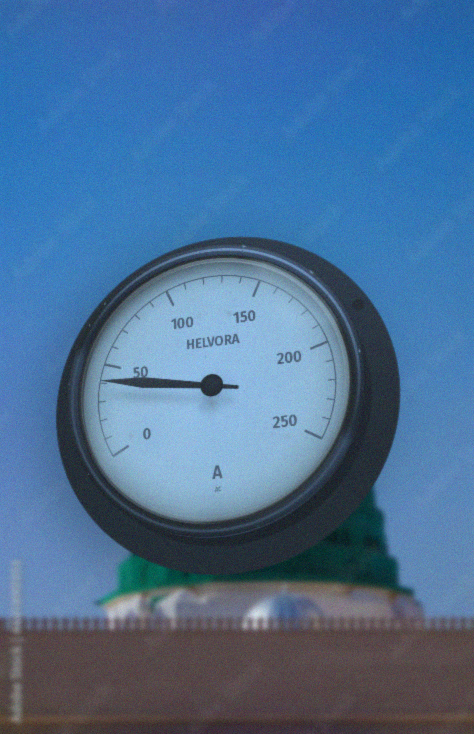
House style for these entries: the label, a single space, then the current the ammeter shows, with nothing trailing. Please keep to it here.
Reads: 40 A
